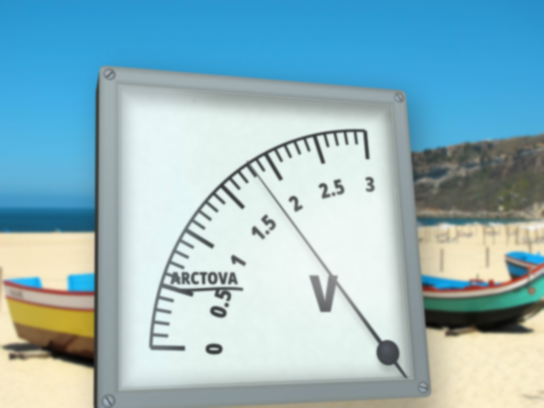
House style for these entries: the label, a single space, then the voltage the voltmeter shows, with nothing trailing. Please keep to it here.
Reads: 1.8 V
